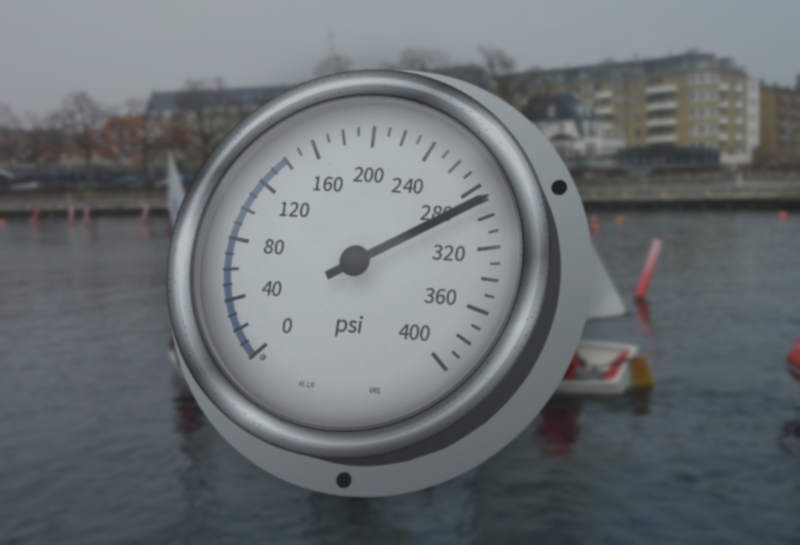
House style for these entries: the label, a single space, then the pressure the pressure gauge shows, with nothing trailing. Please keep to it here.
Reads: 290 psi
